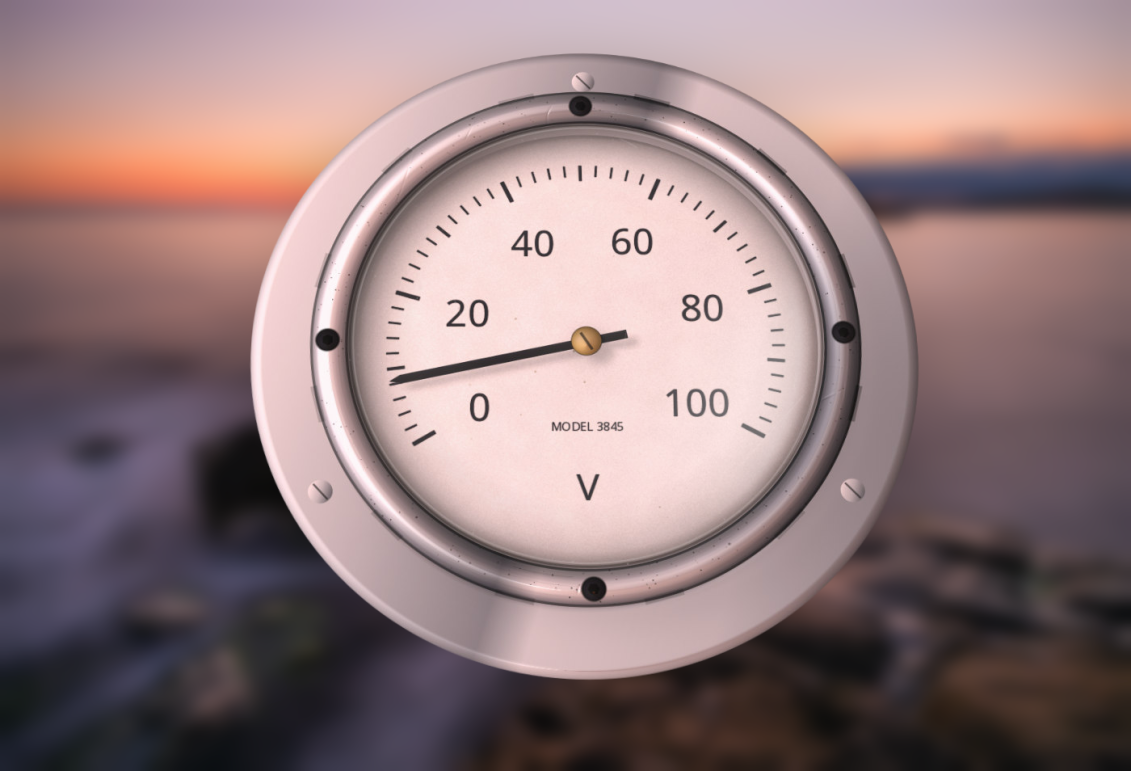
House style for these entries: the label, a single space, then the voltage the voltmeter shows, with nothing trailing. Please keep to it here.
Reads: 8 V
